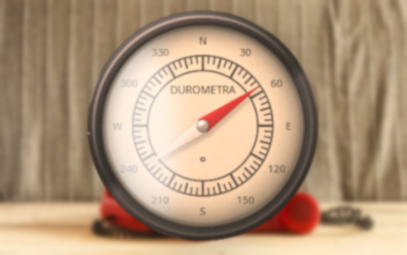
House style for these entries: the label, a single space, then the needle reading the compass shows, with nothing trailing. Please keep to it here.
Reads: 55 °
